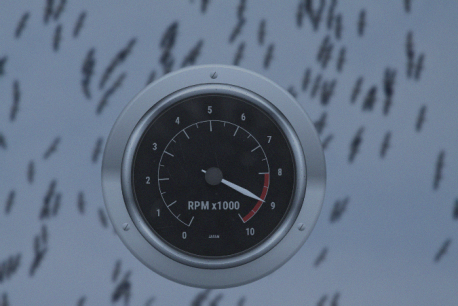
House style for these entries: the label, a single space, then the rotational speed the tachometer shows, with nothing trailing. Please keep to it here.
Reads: 9000 rpm
